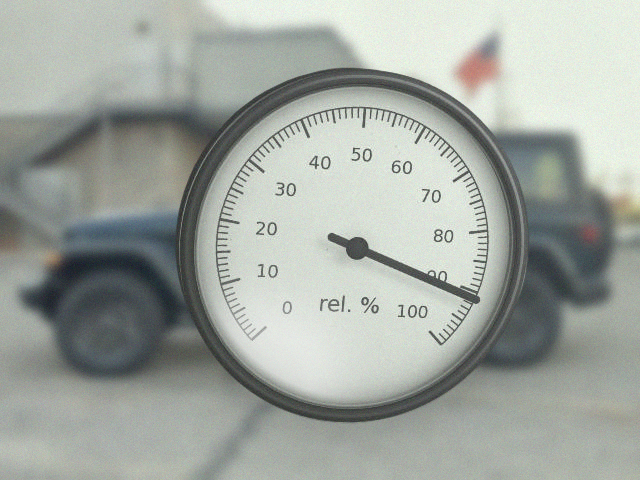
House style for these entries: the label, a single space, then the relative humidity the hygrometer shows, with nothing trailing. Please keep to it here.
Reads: 91 %
